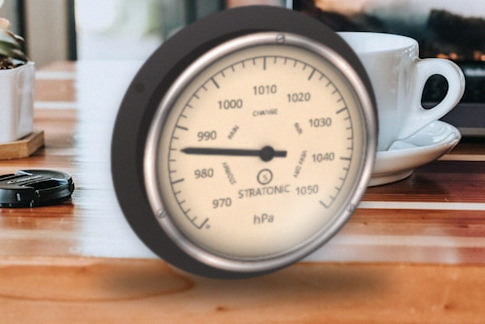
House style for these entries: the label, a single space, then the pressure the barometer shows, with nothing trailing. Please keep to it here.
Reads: 986 hPa
